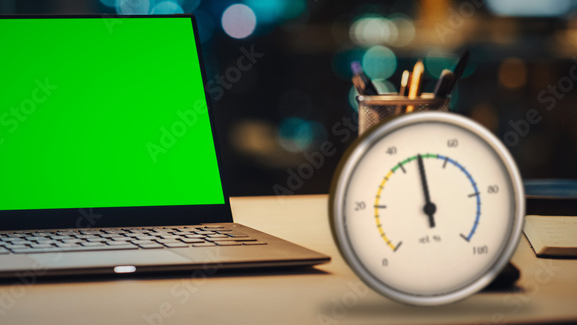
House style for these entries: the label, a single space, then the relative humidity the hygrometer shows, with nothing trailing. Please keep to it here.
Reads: 48 %
